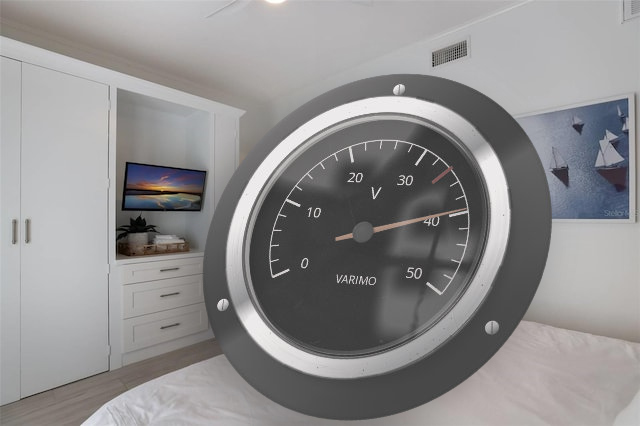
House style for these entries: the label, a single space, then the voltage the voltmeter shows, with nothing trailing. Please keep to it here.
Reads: 40 V
